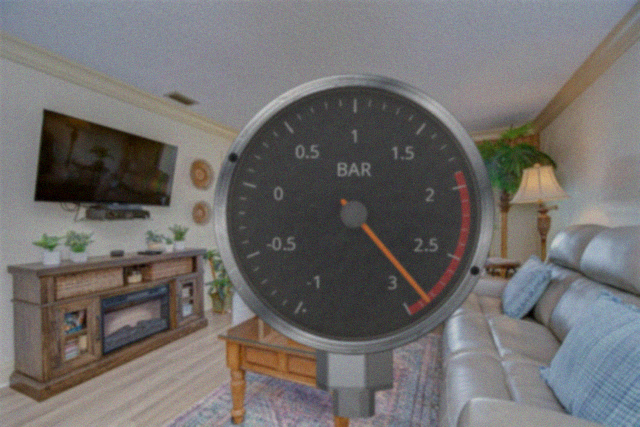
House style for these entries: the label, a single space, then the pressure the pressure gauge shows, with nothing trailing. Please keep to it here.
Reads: 2.85 bar
